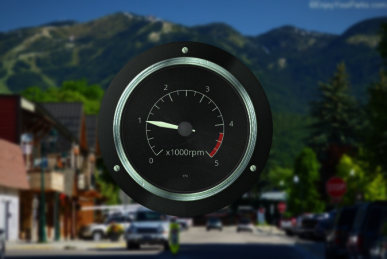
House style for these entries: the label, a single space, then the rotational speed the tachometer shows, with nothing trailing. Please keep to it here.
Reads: 1000 rpm
